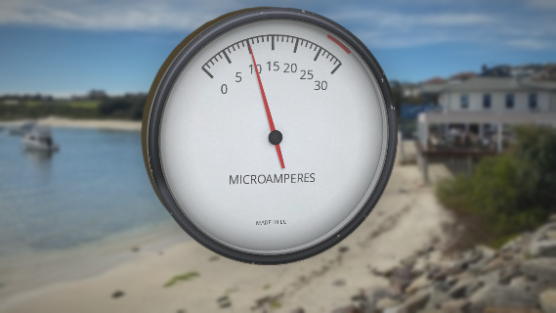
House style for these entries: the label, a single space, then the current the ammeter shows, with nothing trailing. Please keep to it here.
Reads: 10 µA
